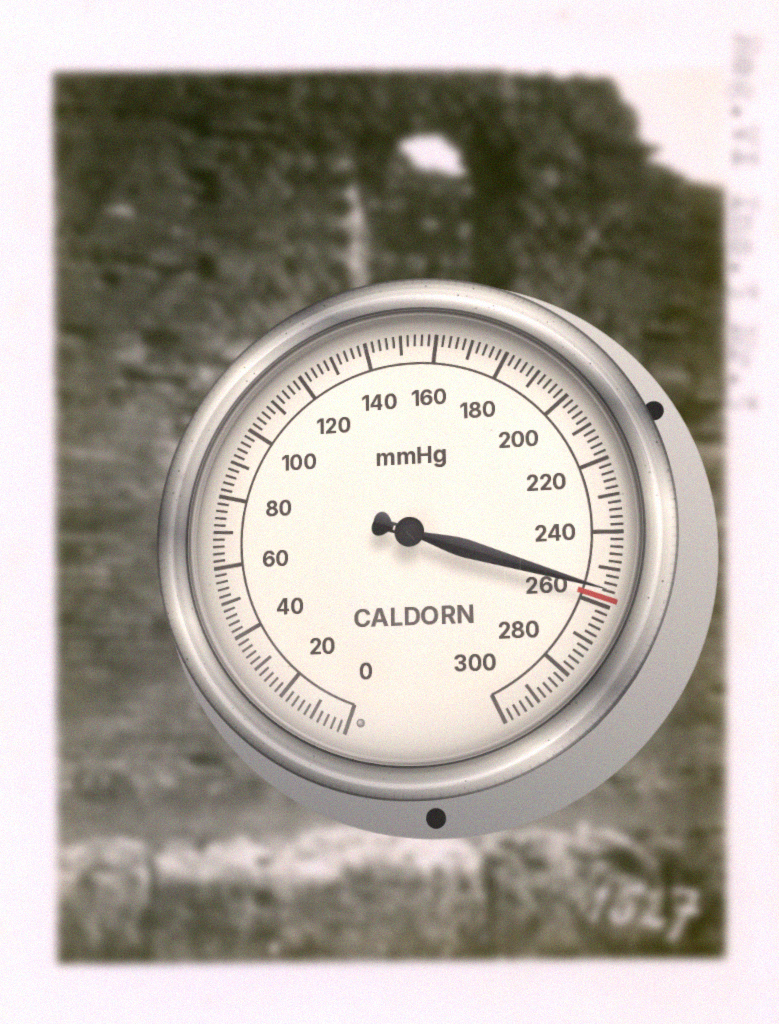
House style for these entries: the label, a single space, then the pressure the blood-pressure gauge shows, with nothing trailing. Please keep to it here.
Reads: 256 mmHg
